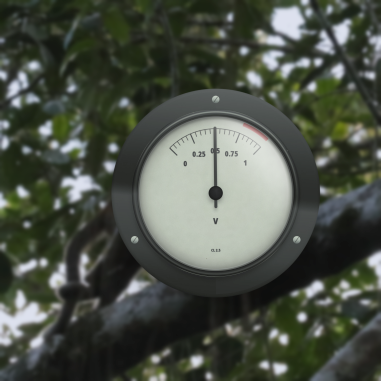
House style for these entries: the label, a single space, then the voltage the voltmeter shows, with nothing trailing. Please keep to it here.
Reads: 0.5 V
